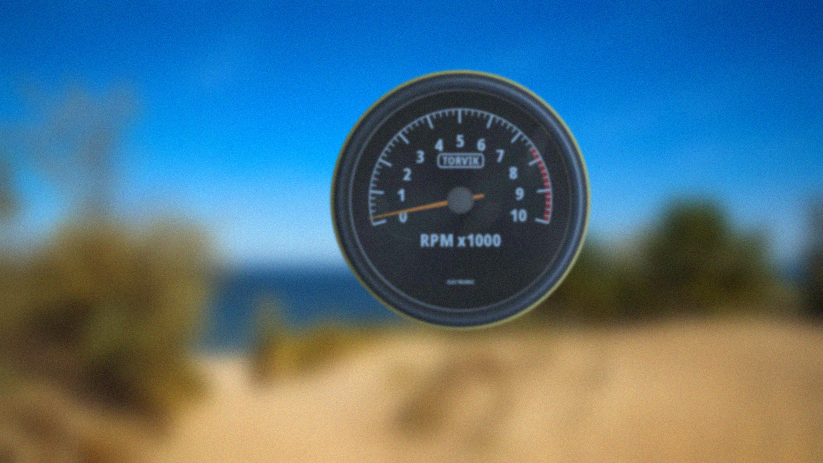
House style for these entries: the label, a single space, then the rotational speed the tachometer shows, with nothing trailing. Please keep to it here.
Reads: 200 rpm
